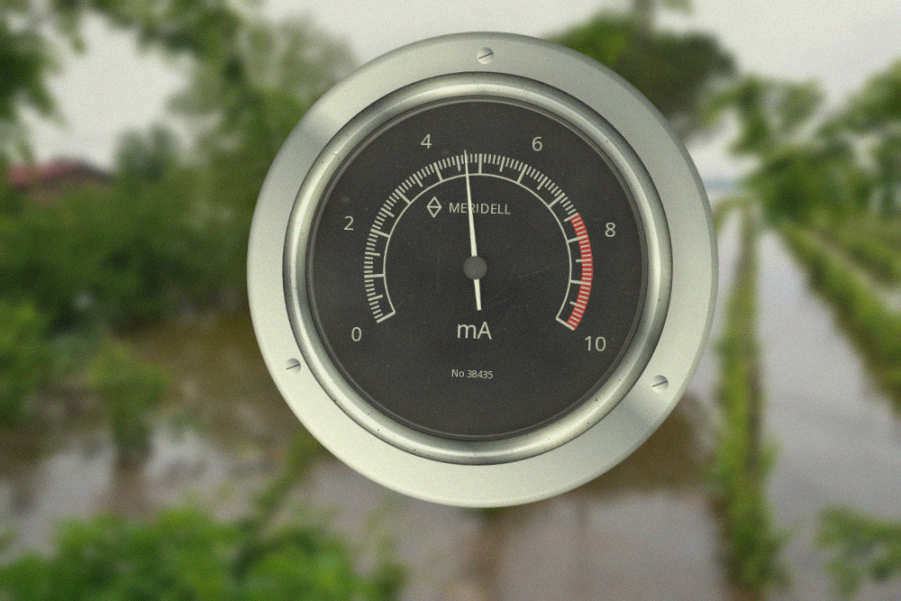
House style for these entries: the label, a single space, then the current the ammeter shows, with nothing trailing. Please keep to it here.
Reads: 4.7 mA
